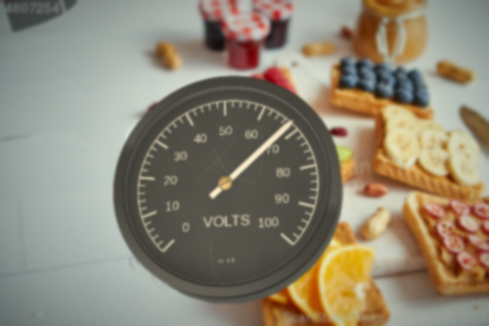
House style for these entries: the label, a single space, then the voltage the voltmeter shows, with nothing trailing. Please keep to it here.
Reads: 68 V
